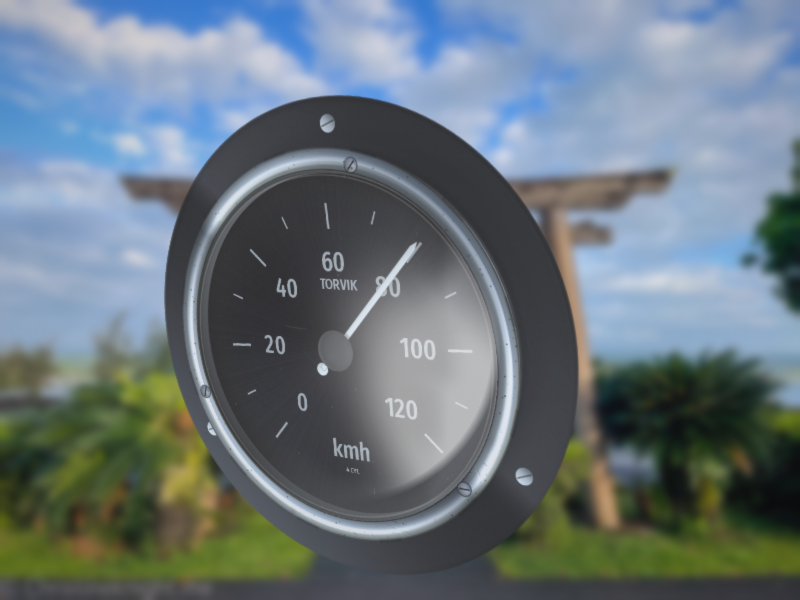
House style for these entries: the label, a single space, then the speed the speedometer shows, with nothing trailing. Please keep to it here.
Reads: 80 km/h
